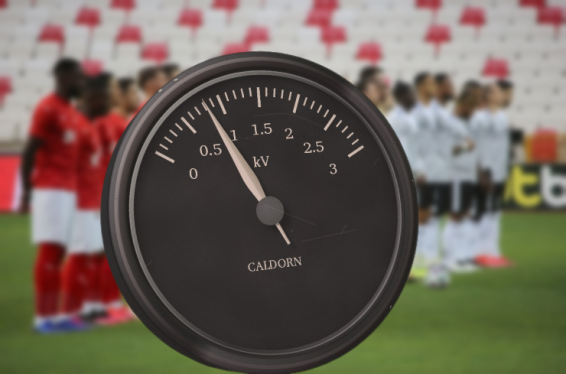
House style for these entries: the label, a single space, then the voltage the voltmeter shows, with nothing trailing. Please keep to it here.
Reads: 0.8 kV
